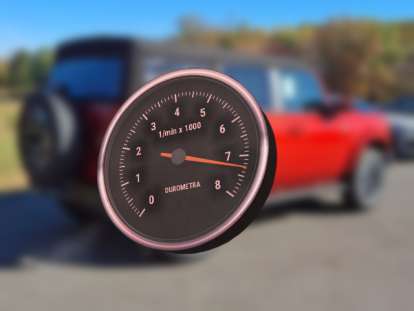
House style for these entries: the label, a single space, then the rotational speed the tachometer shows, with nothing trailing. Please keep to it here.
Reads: 7300 rpm
